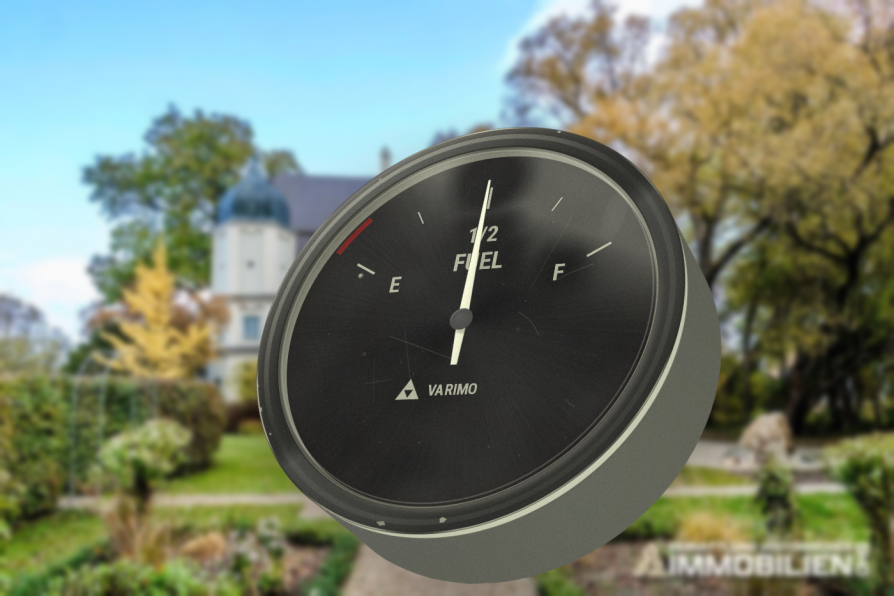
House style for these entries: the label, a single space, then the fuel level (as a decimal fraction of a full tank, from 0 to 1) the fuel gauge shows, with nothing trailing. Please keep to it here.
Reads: 0.5
